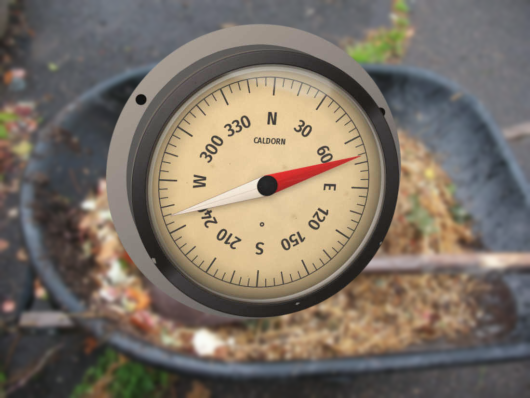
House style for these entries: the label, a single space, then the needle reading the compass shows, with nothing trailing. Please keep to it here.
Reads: 70 °
